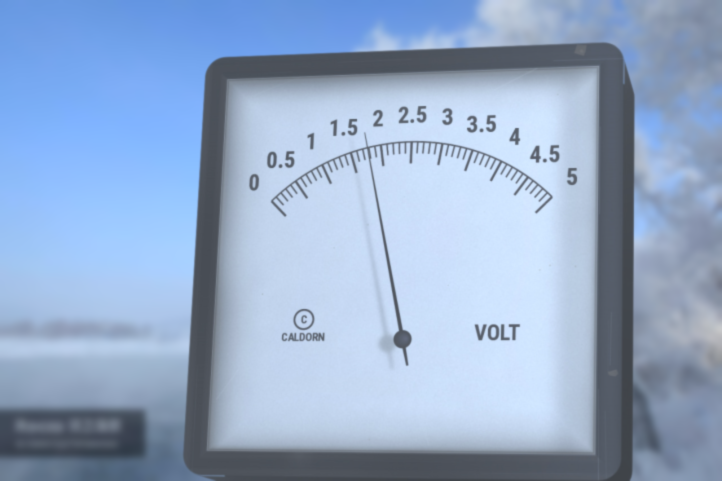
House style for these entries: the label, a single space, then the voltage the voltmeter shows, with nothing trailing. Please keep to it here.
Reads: 1.8 V
